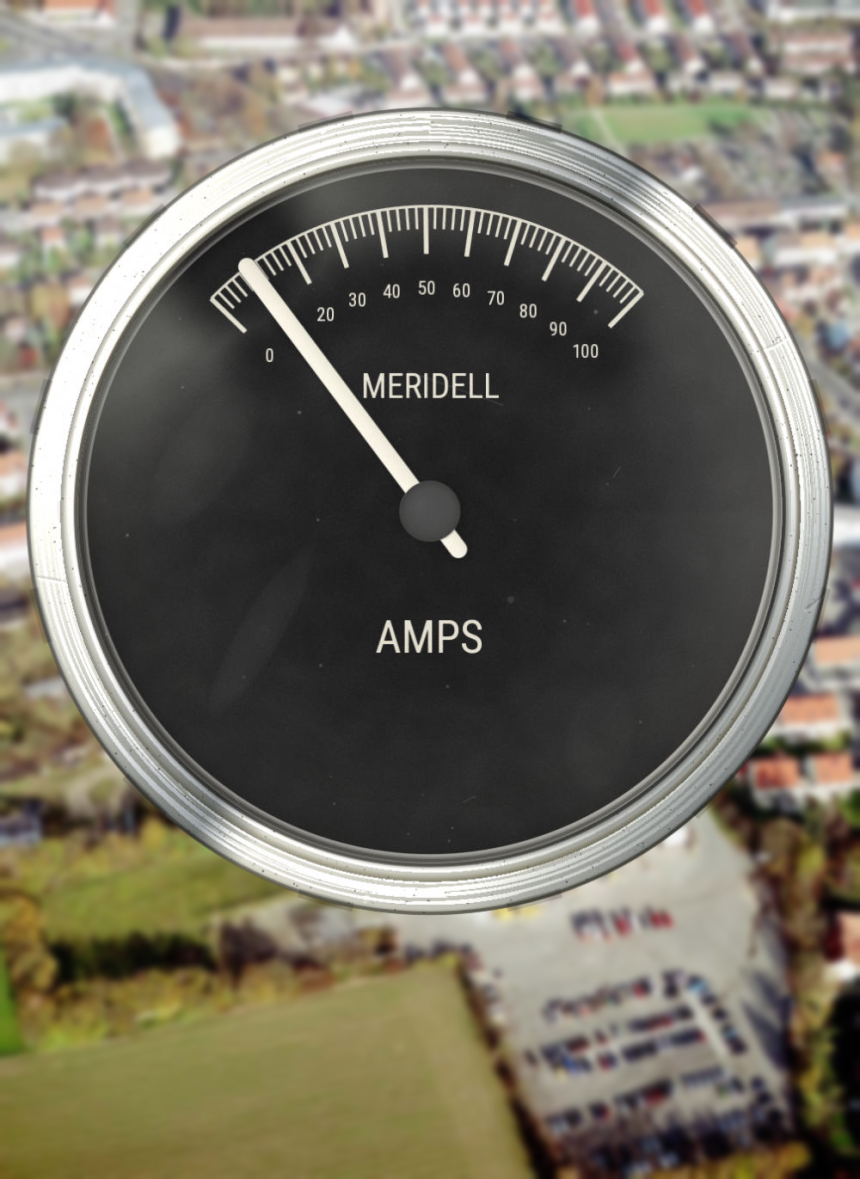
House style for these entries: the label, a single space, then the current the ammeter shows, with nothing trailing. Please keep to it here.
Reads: 10 A
